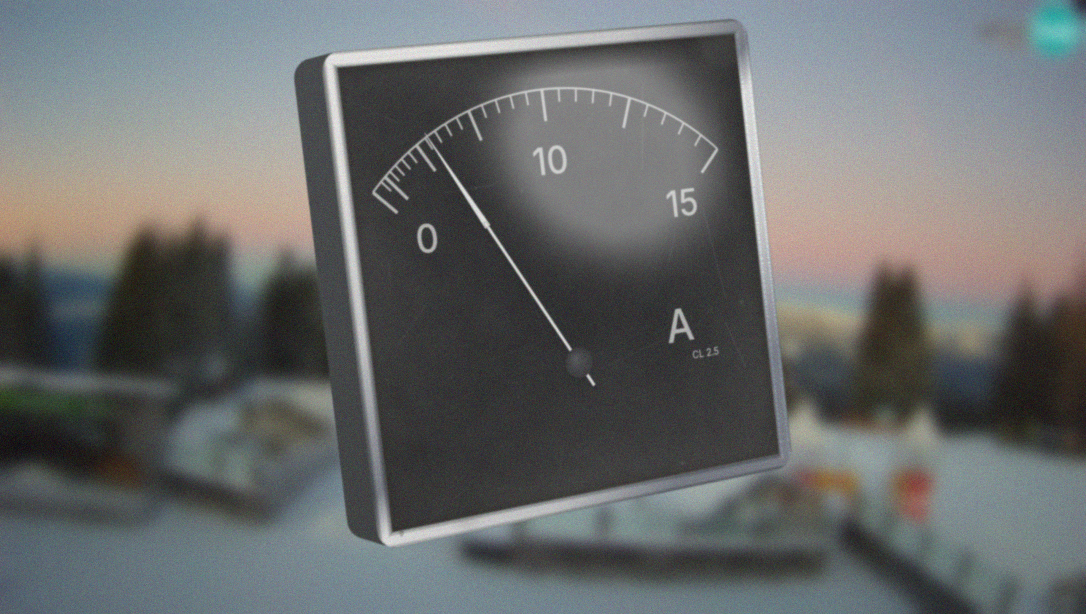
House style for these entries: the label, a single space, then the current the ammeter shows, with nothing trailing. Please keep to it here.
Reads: 5.5 A
